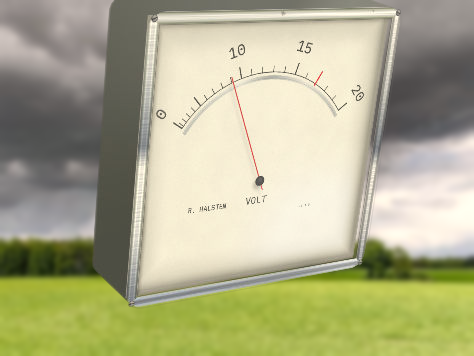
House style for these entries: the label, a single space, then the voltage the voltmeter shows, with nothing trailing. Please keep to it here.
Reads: 9 V
